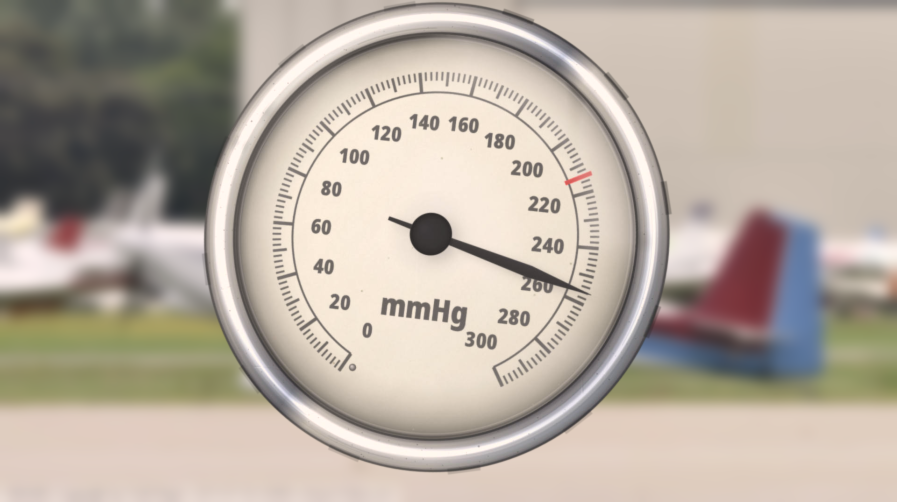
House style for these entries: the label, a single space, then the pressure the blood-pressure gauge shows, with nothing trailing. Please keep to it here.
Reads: 256 mmHg
